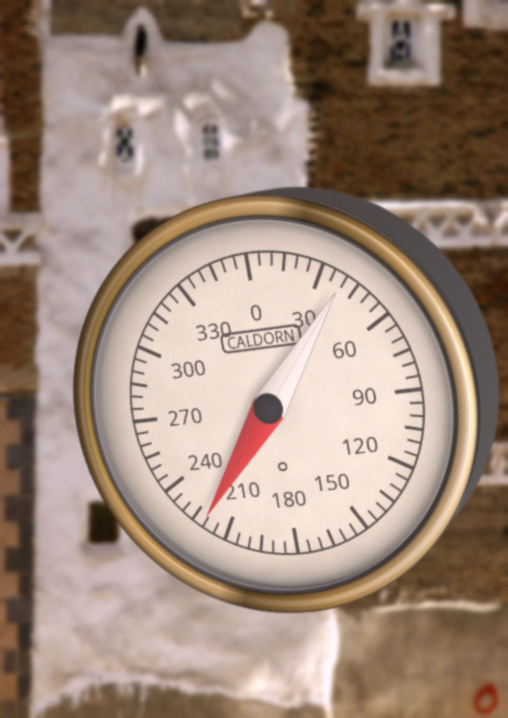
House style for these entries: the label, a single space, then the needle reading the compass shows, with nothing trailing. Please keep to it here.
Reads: 220 °
